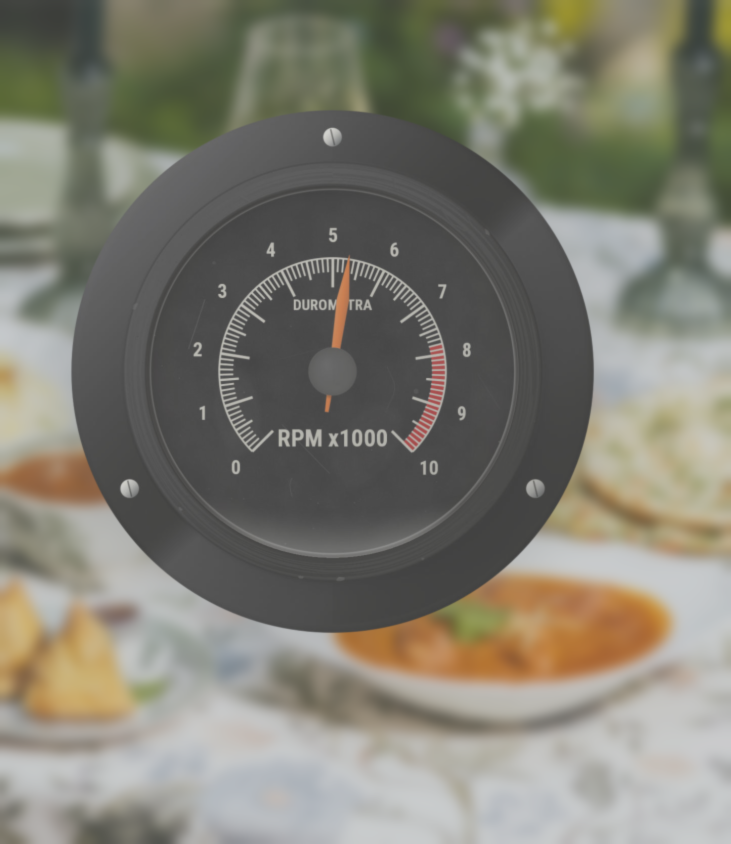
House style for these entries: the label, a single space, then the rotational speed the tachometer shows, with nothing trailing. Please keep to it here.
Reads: 5300 rpm
